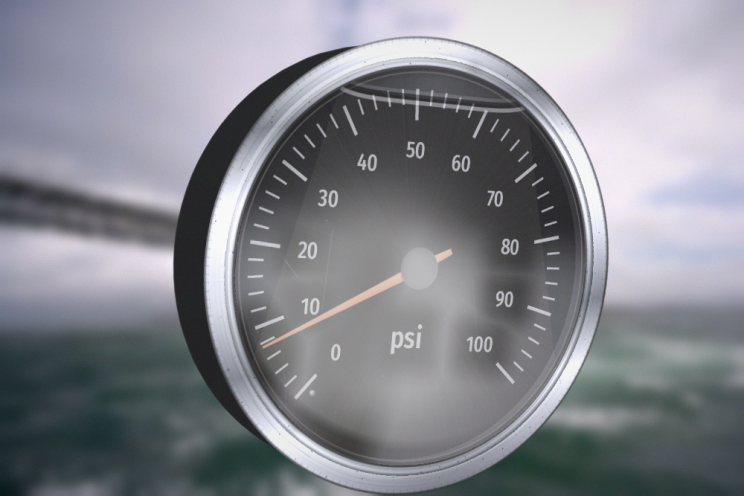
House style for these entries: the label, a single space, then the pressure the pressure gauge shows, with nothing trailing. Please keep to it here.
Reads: 8 psi
